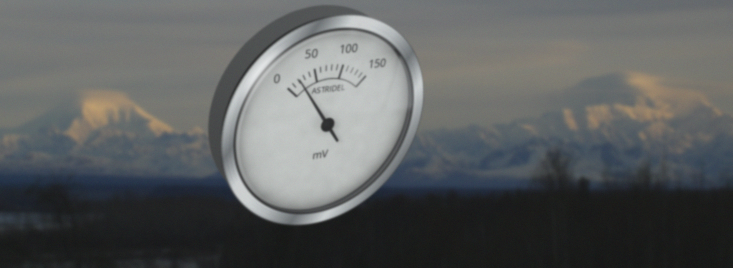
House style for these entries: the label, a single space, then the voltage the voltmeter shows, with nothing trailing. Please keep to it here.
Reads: 20 mV
